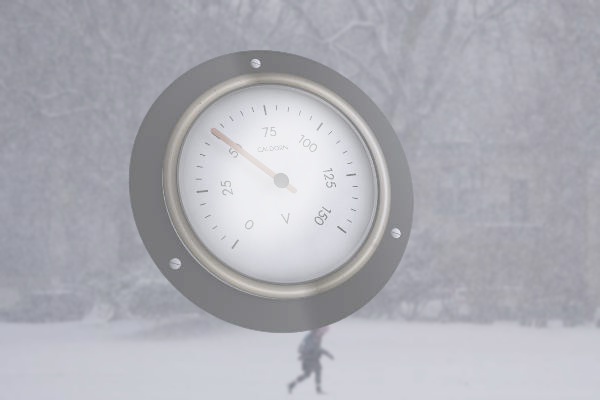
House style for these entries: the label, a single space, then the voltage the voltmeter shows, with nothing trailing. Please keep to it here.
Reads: 50 V
